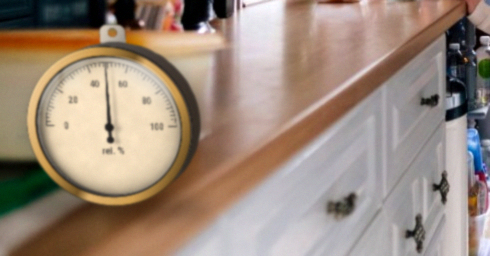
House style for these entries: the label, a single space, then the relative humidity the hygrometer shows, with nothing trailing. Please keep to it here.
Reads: 50 %
